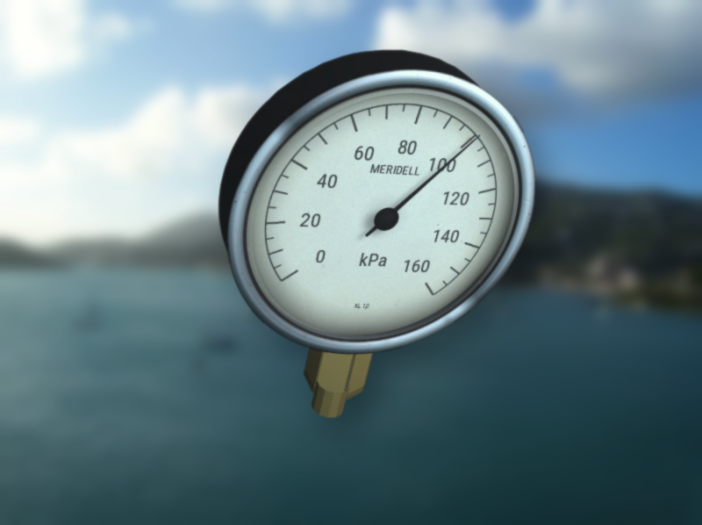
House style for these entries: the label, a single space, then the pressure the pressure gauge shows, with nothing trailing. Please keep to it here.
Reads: 100 kPa
